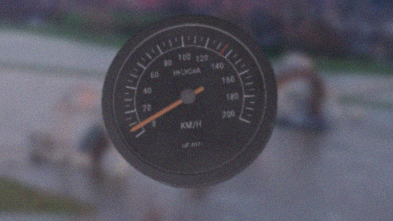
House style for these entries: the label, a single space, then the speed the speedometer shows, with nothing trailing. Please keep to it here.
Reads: 5 km/h
